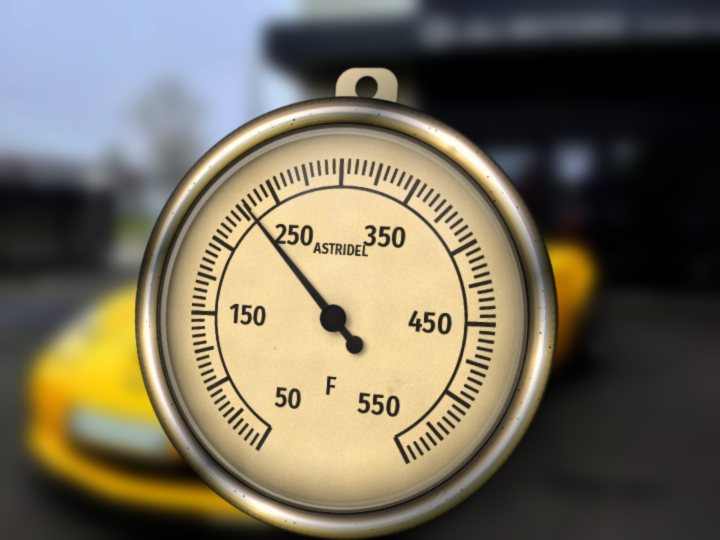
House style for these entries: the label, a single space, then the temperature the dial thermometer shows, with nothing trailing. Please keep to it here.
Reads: 230 °F
